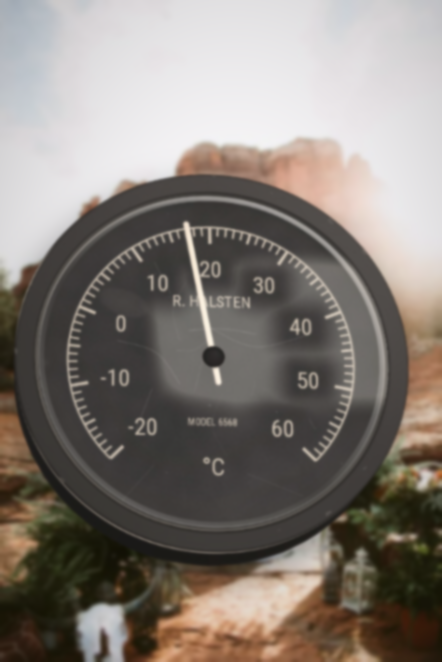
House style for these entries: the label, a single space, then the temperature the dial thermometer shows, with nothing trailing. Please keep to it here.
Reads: 17 °C
